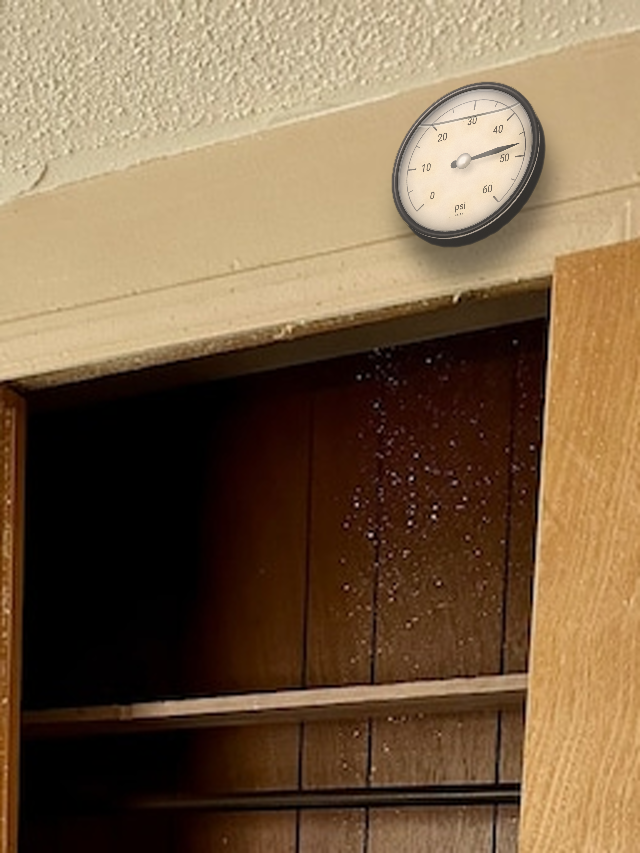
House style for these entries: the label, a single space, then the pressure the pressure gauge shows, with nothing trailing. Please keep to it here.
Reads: 47.5 psi
